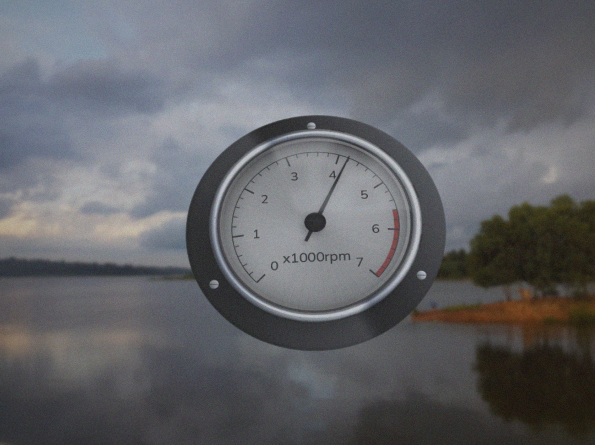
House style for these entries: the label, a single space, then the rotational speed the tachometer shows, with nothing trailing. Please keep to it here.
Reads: 4200 rpm
